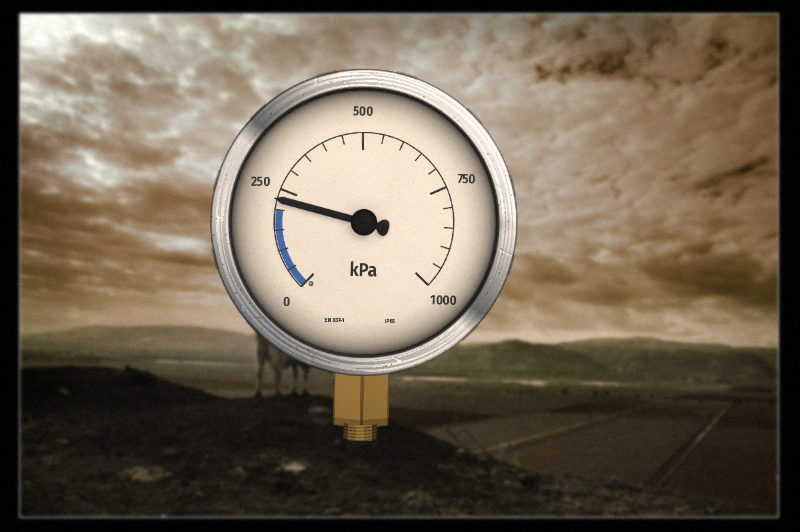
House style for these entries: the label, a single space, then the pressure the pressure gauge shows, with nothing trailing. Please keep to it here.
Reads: 225 kPa
